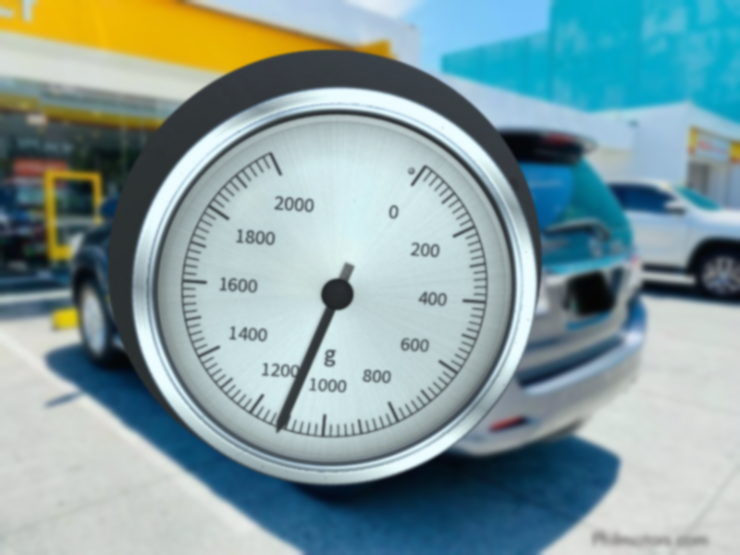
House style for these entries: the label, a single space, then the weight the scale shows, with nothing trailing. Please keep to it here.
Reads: 1120 g
